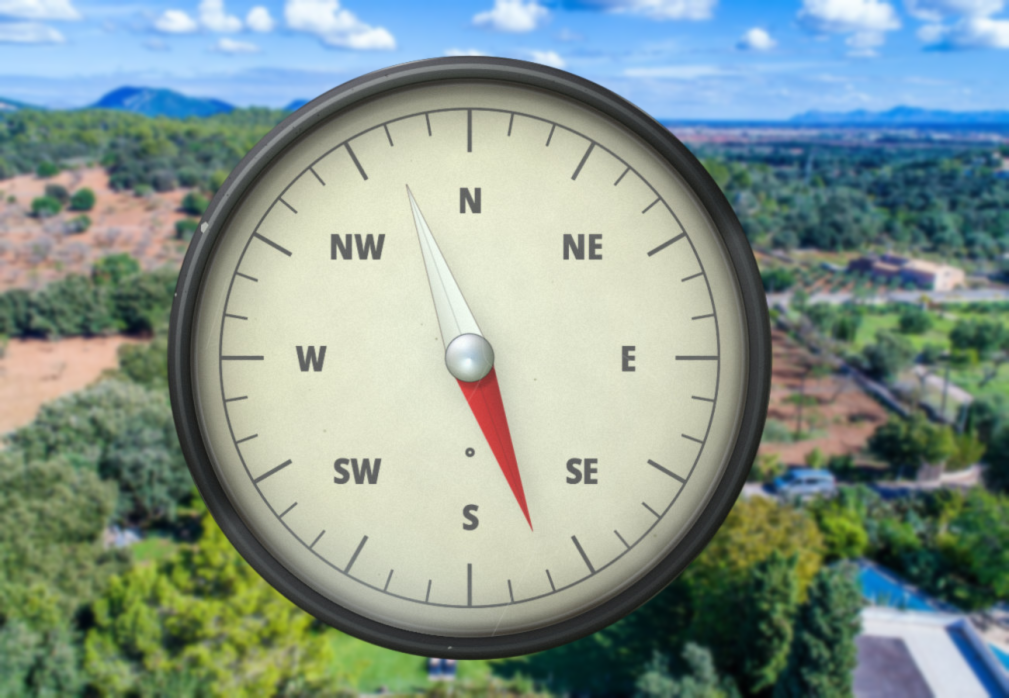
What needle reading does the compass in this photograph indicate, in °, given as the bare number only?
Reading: 160
